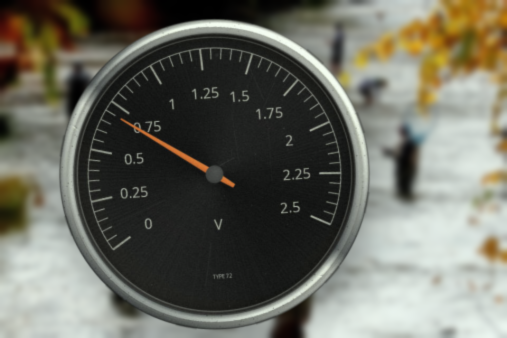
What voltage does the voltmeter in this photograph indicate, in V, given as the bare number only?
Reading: 0.7
